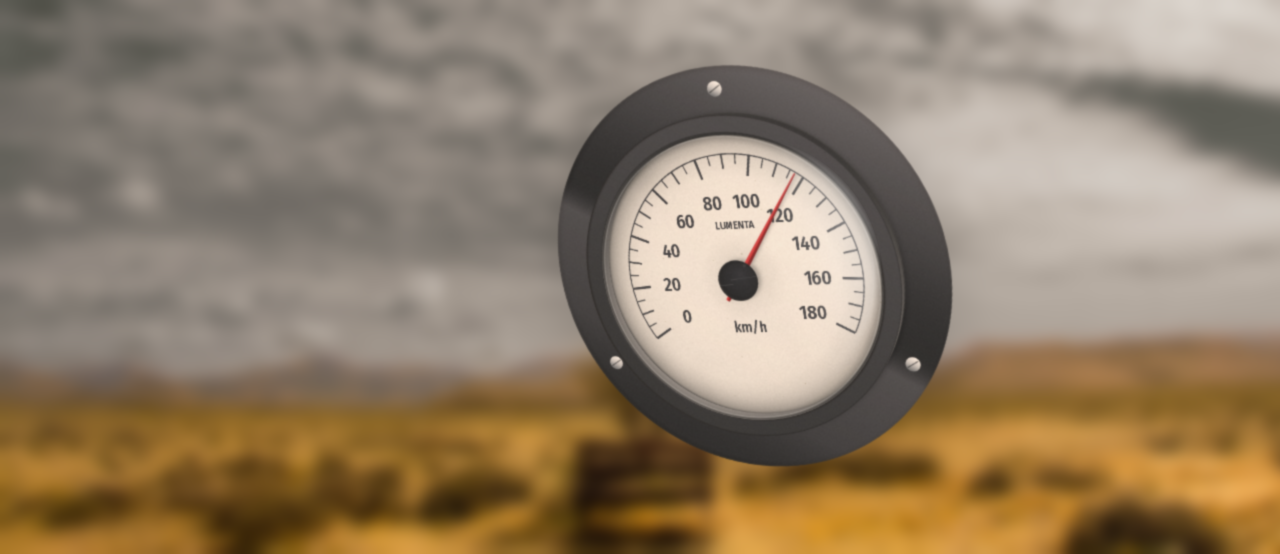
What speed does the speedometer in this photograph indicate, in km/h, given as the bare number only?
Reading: 117.5
